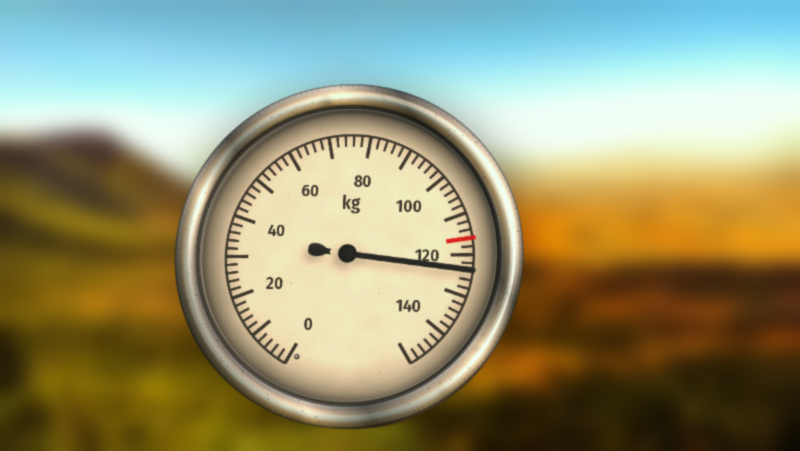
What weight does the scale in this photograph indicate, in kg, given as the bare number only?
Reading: 124
